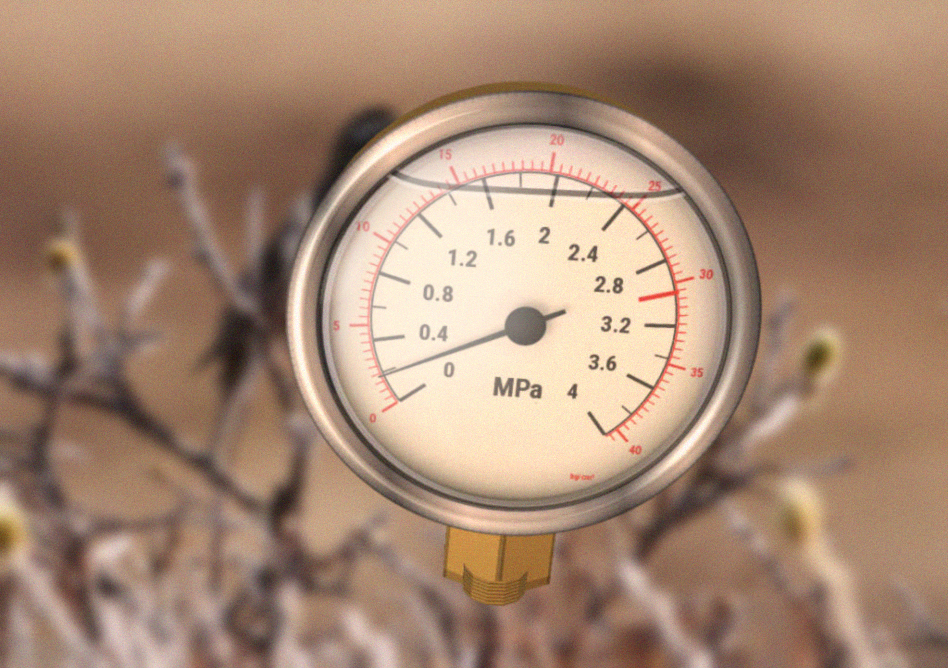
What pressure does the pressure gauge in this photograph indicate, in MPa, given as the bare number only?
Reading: 0.2
